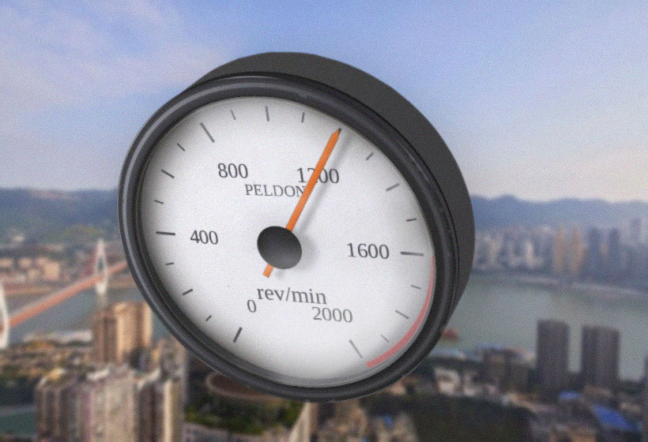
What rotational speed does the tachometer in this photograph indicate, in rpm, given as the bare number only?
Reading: 1200
